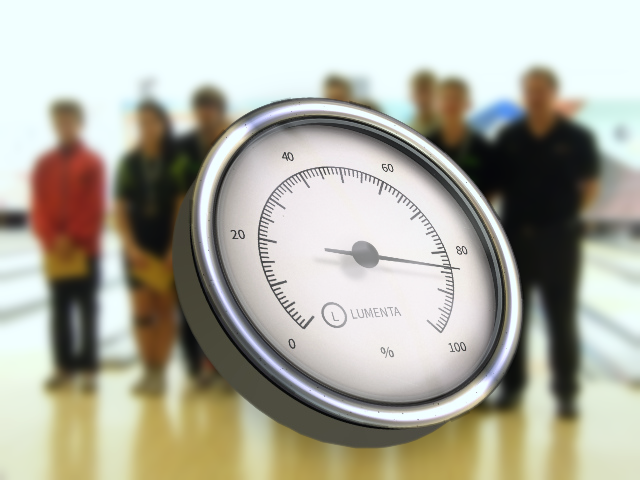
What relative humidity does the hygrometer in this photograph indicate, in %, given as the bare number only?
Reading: 85
